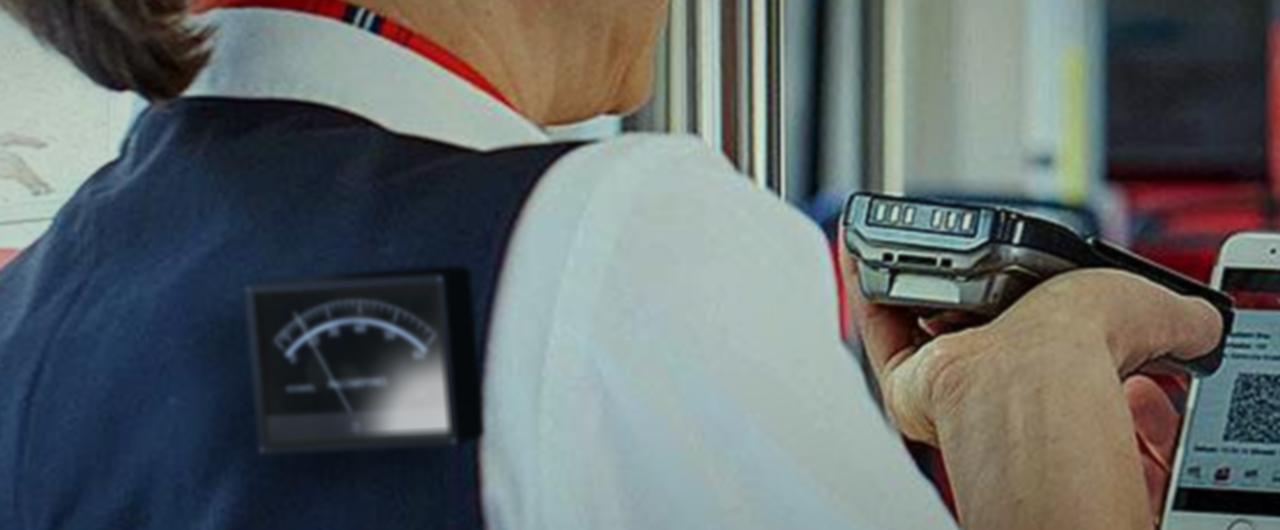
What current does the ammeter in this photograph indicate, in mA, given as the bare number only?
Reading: 20
